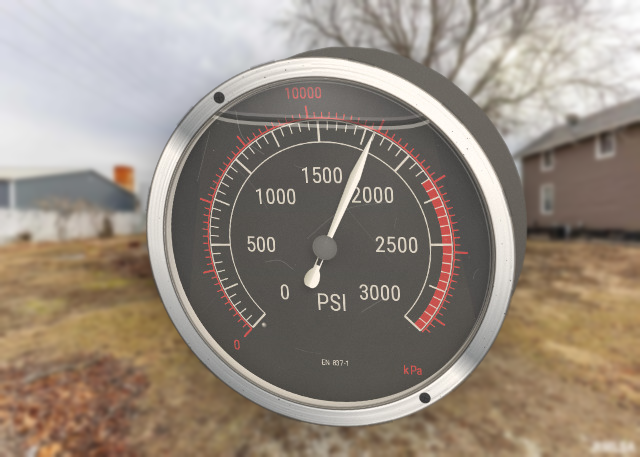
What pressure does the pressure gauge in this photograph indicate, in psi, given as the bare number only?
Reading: 1800
